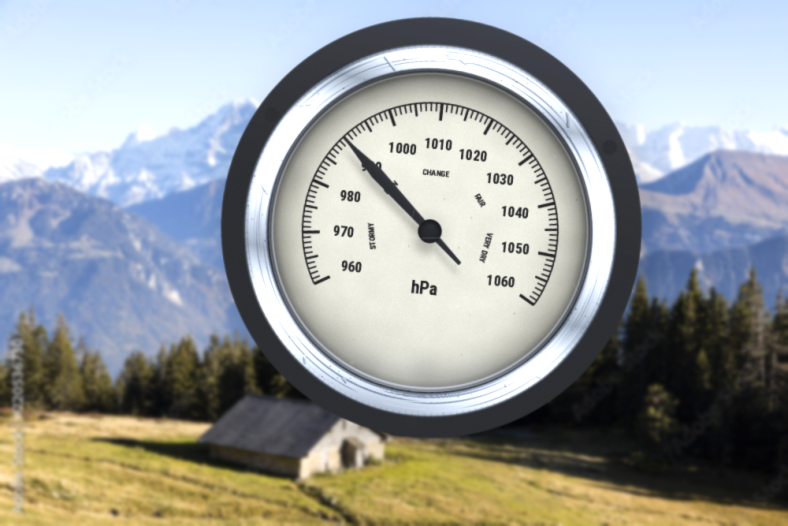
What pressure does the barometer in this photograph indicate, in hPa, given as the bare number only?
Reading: 990
